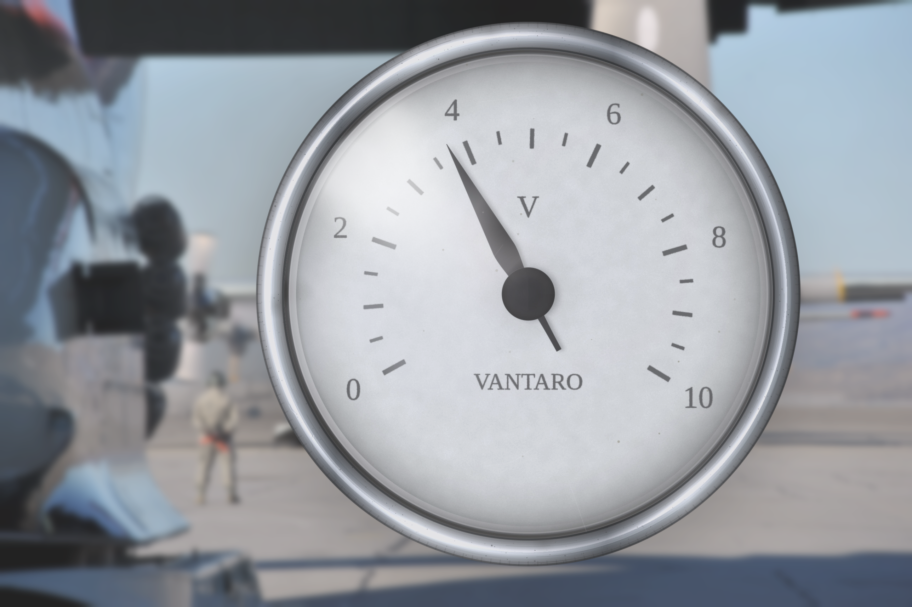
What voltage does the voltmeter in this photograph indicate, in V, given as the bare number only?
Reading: 3.75
